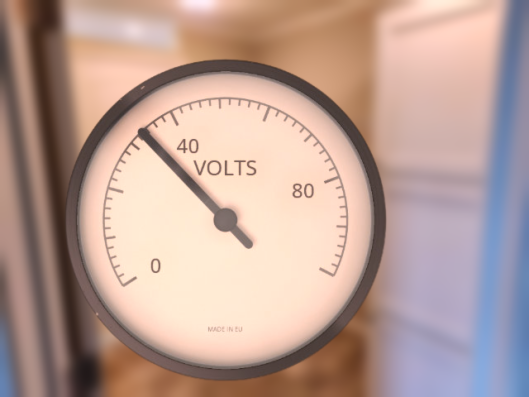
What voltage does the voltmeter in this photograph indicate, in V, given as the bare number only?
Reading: 33
